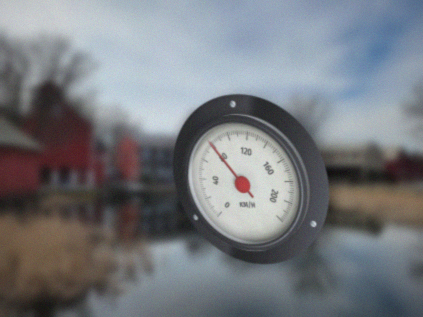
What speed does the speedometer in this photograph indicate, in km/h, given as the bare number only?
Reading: 80
